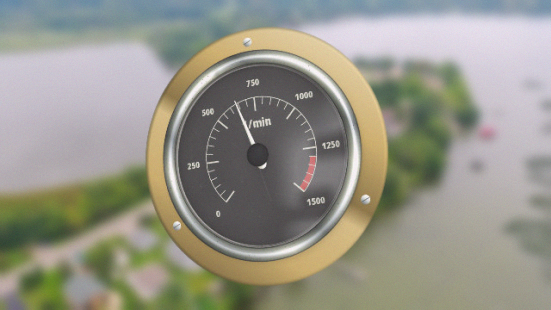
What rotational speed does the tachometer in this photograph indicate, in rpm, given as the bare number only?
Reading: 650
